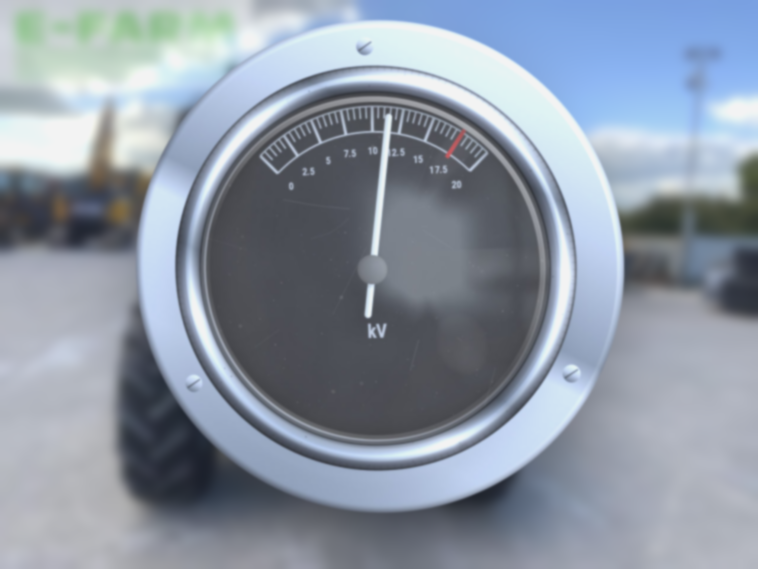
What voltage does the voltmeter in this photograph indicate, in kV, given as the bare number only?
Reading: 11.5
